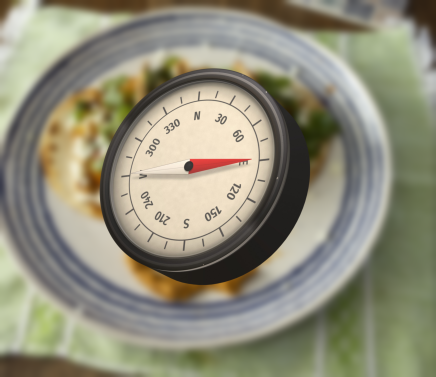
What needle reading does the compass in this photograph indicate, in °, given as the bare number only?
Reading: 90
